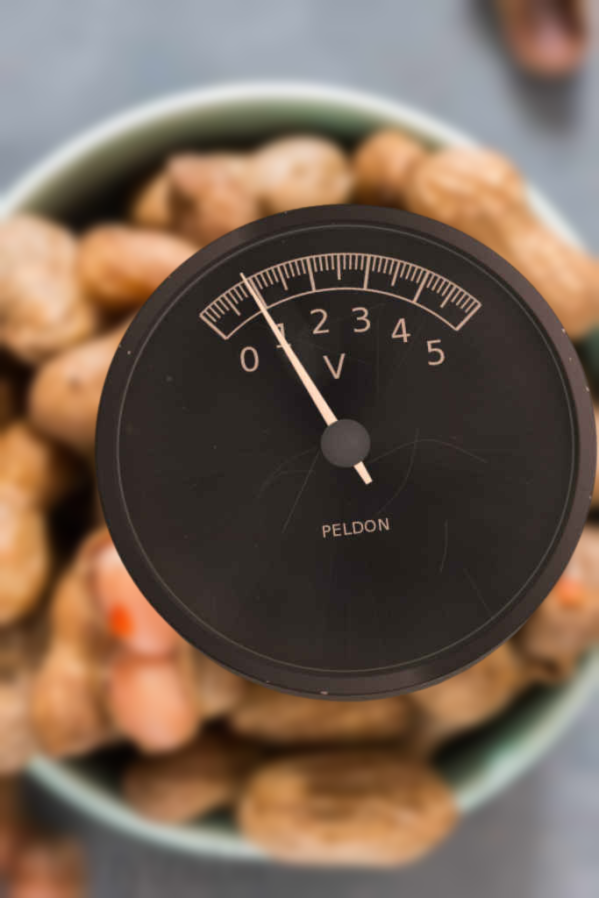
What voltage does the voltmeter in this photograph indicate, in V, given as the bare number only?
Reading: 0.9
